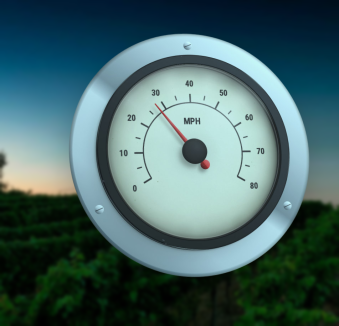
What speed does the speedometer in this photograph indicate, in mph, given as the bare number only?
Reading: 27.5
